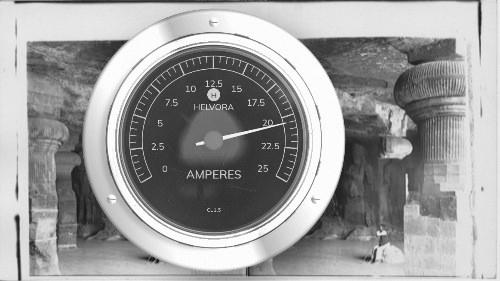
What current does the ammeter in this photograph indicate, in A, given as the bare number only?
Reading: 20.5
